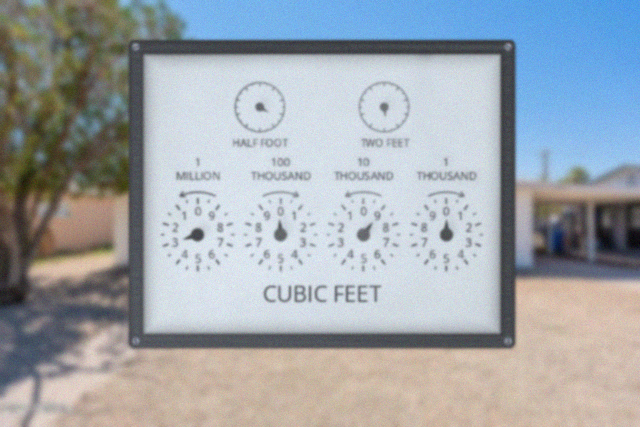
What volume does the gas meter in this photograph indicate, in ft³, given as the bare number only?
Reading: 299000
